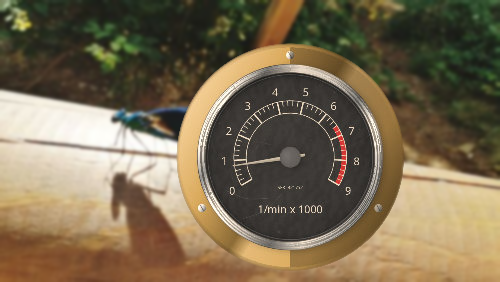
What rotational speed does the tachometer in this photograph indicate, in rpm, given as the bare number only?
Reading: 800
